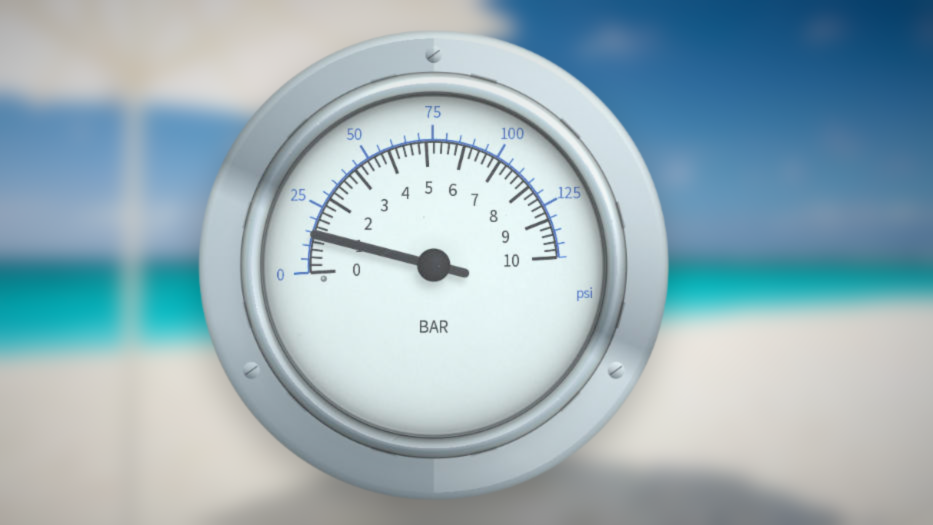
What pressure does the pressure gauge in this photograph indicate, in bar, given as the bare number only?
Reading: 1
